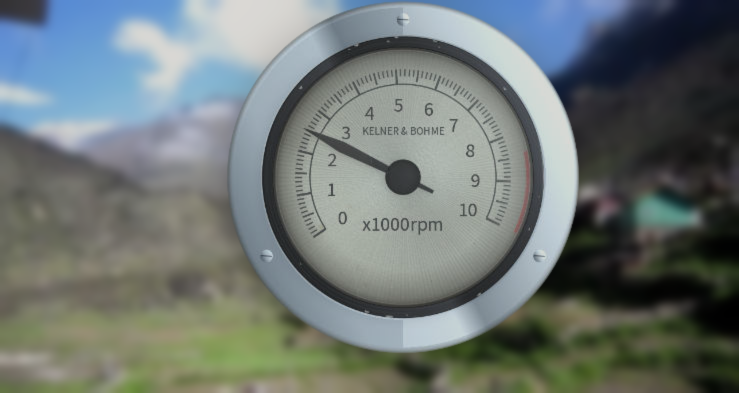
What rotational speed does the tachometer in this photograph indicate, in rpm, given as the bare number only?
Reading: 2500
